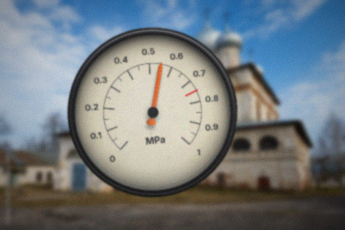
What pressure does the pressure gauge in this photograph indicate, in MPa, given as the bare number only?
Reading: 0.55
